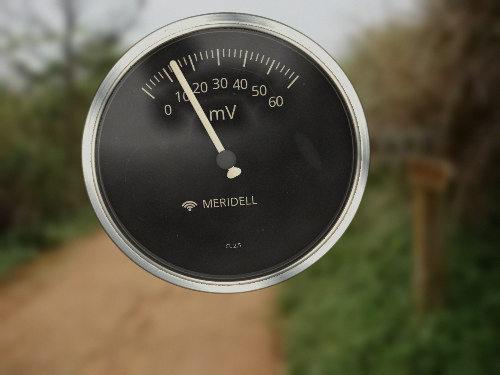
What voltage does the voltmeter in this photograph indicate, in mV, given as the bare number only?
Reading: 14
